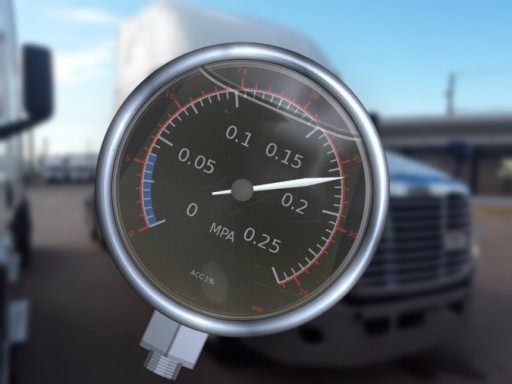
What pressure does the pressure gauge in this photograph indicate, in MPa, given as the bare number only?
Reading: 0.18
